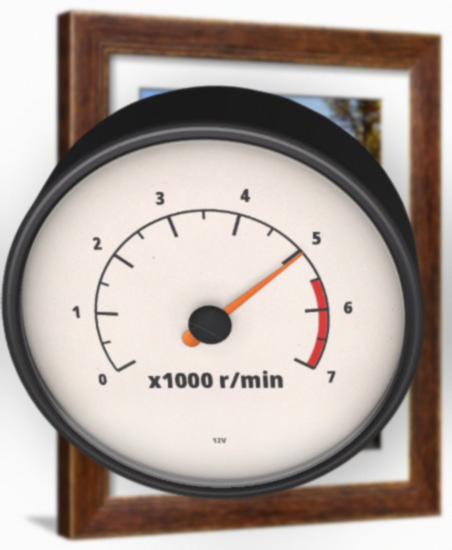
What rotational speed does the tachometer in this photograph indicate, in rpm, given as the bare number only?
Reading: 5000
